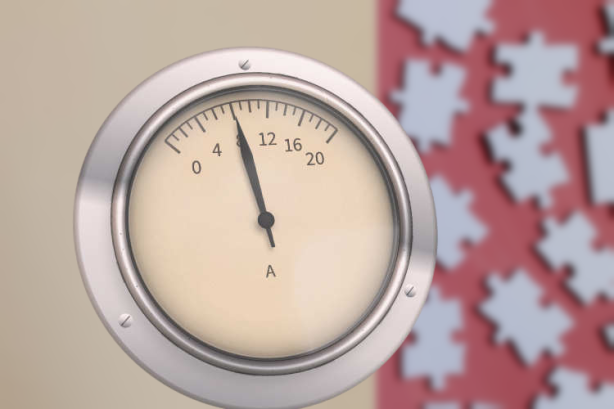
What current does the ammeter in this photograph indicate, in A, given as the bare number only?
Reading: 8
